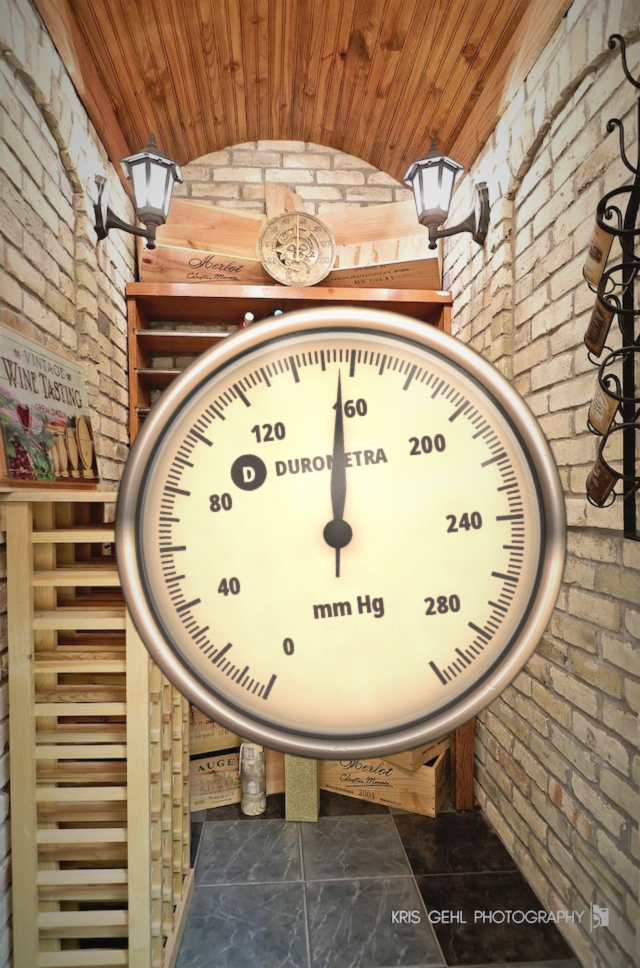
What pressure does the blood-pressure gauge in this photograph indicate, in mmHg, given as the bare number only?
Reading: 156
